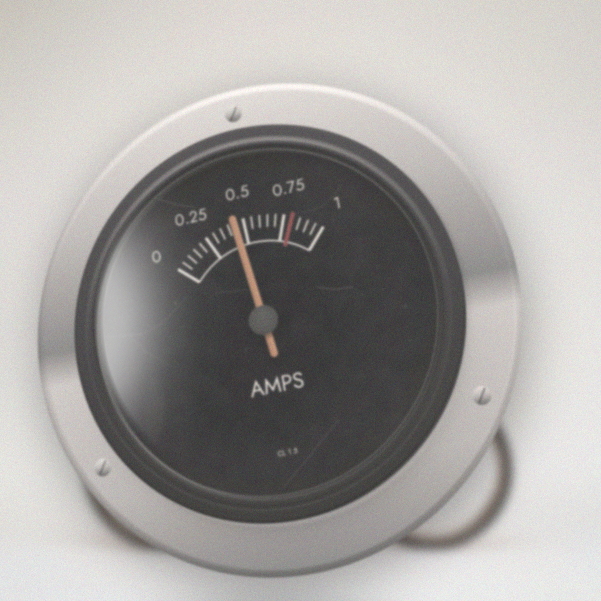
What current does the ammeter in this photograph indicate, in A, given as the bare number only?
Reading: 0.45
